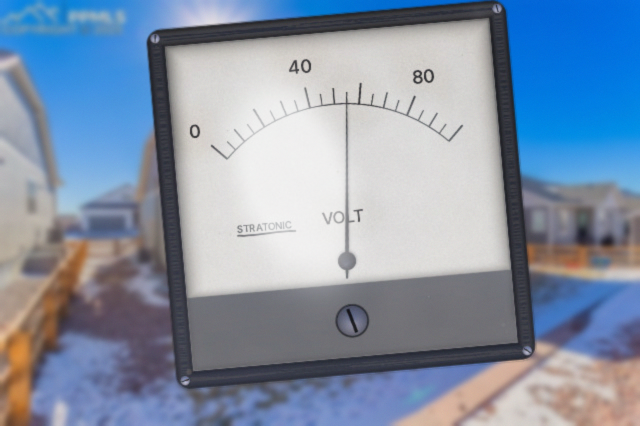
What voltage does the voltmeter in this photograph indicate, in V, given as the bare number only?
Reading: 55
